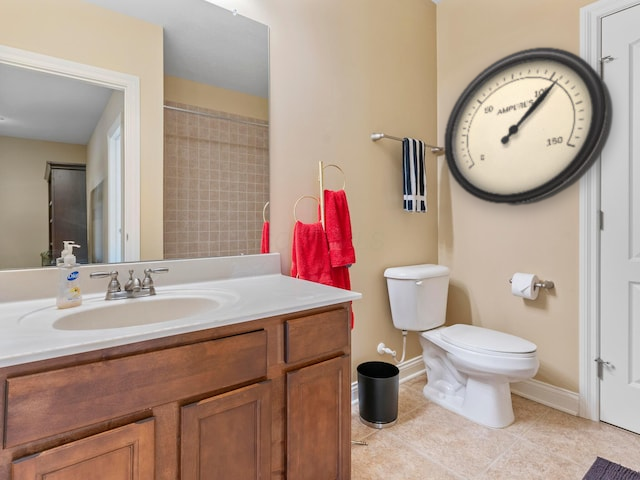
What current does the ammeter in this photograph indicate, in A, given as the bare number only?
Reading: 105
